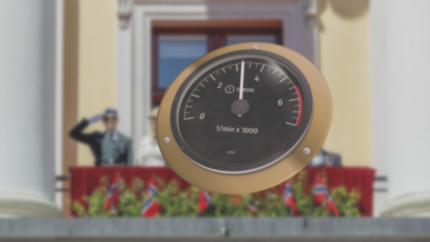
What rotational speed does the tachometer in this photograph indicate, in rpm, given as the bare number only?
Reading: 3250
